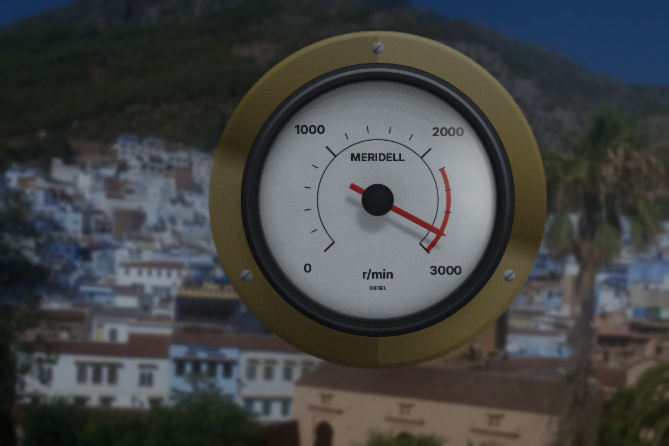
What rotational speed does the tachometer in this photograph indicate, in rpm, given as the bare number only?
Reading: 2800
